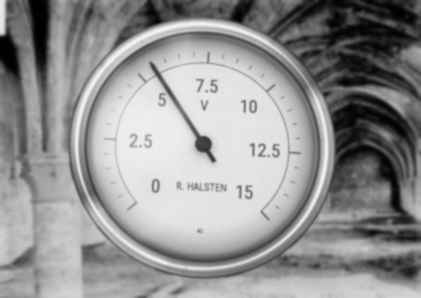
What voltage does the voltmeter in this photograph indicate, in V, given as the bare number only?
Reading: 5.5
